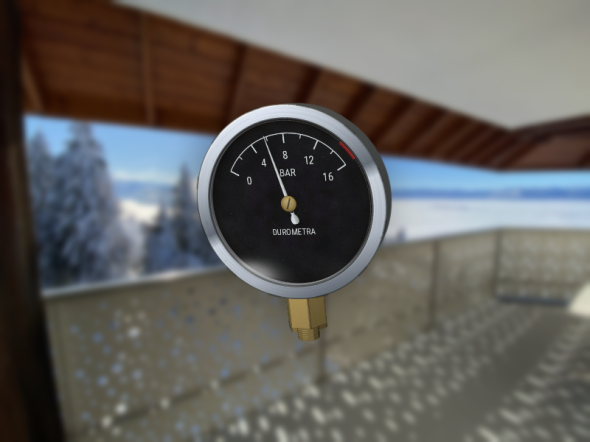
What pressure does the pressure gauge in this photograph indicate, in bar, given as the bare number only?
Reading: 6
